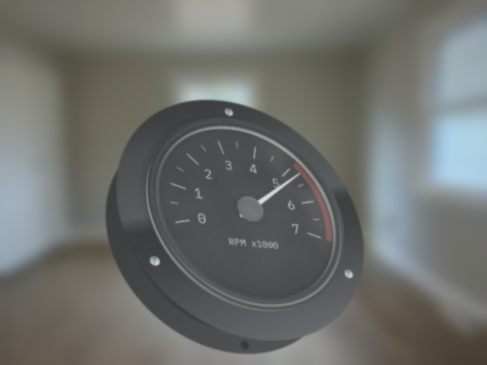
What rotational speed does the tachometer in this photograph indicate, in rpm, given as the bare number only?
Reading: 5250
